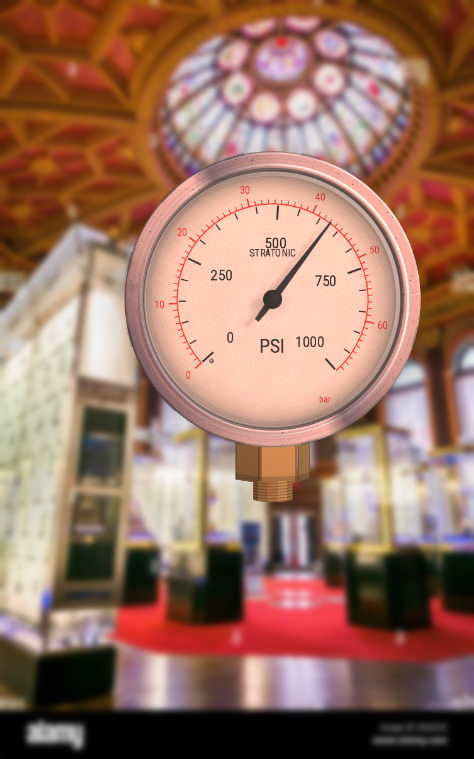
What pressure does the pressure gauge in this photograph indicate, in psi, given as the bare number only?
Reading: 625
